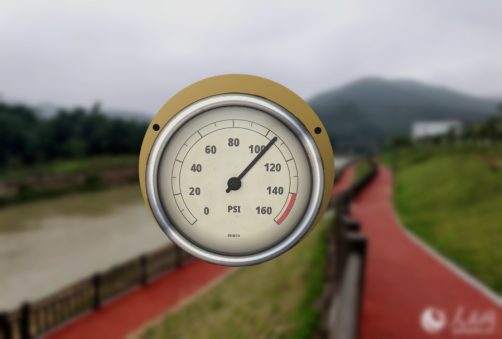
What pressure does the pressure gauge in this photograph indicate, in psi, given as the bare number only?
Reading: 105
